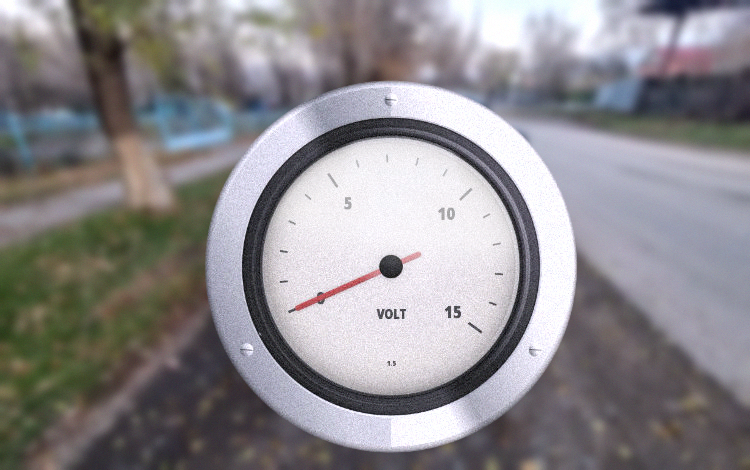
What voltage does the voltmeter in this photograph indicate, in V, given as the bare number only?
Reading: 0
